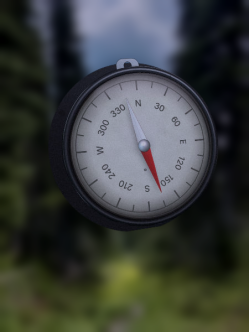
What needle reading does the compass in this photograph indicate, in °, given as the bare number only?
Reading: 165
